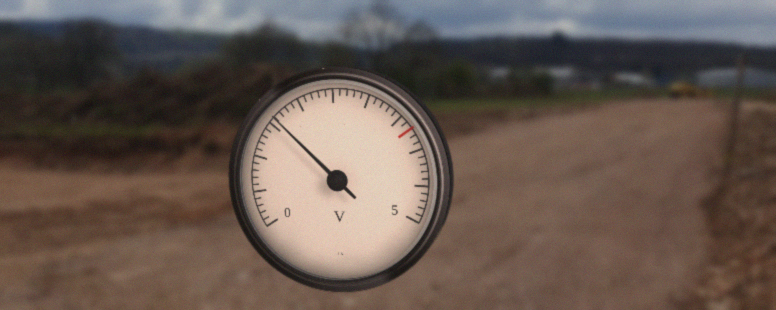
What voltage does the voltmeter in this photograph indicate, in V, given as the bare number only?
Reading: 1.6
